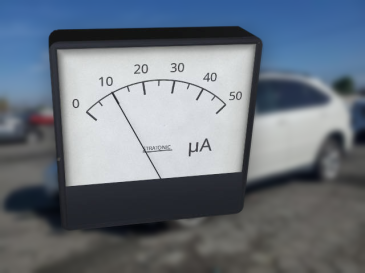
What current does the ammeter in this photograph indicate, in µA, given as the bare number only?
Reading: 10
